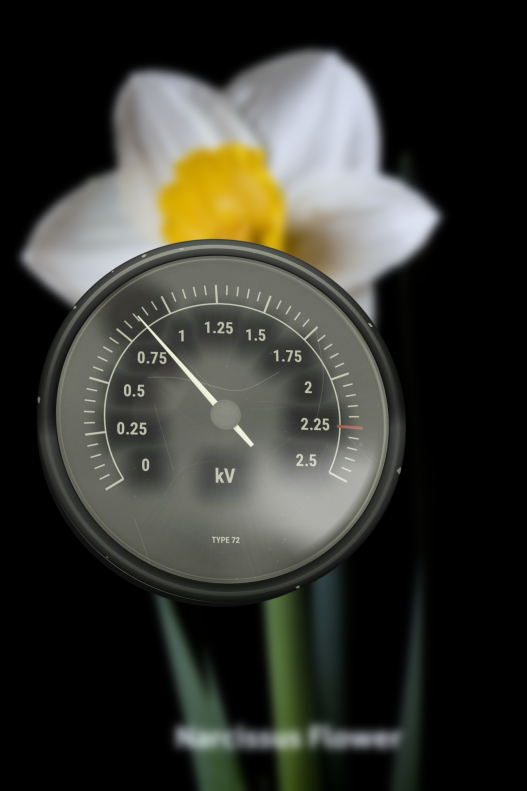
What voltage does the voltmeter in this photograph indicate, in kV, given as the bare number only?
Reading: 0.85
